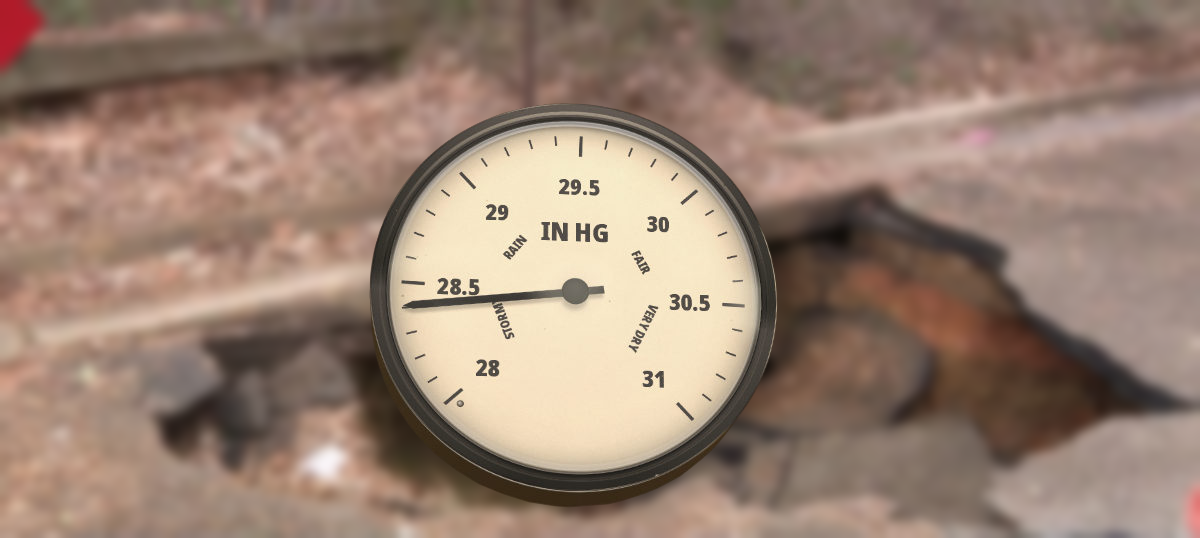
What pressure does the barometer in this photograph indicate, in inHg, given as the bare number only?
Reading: 28.4
